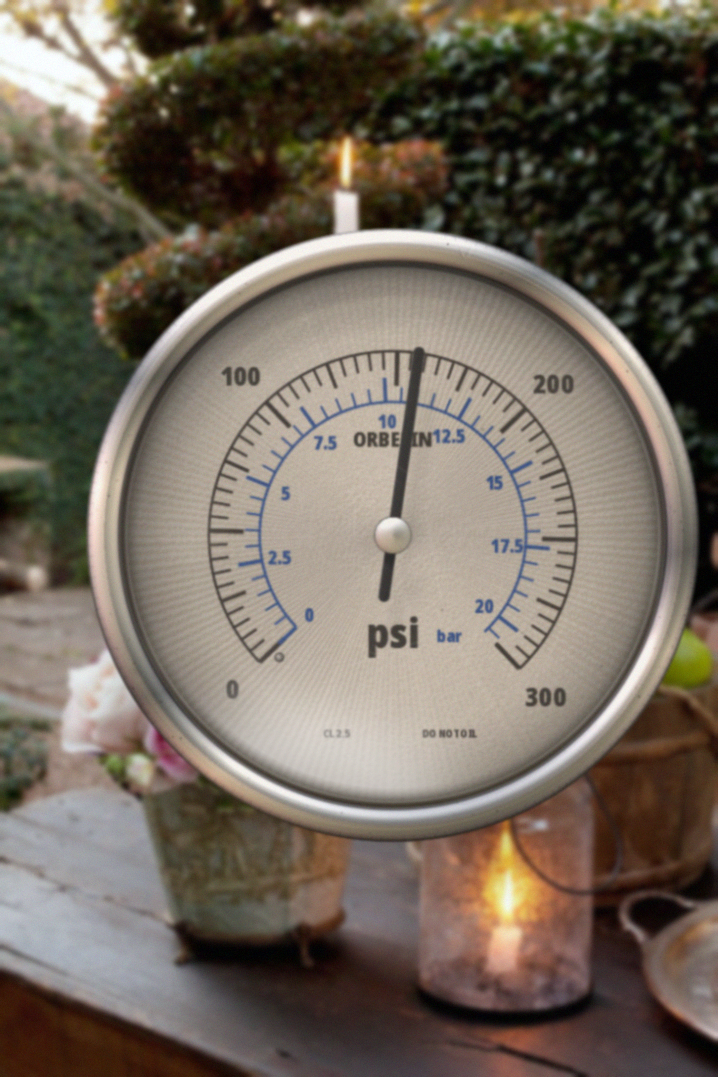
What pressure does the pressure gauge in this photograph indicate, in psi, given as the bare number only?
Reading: 157.5
